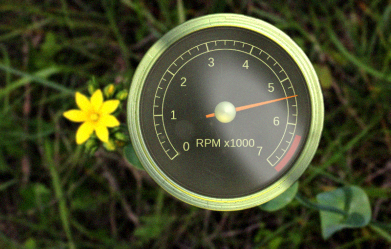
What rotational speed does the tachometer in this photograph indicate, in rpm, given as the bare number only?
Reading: 5400
